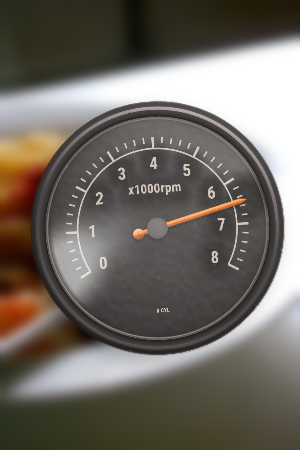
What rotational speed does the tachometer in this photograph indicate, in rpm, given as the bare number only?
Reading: 6500
